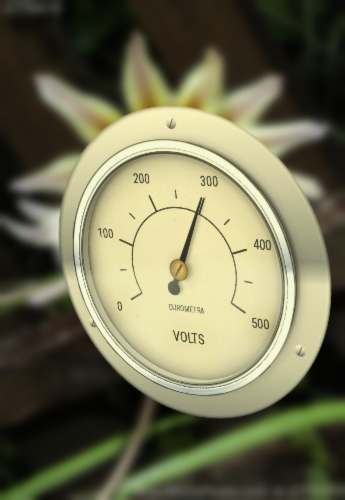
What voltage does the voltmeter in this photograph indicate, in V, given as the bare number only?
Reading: 300
